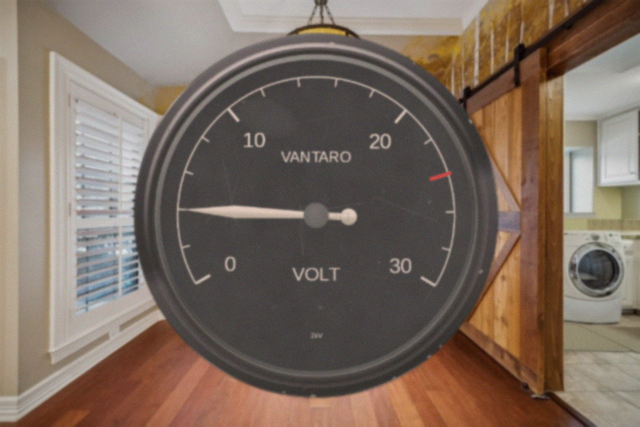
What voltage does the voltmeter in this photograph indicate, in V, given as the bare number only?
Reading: 4
